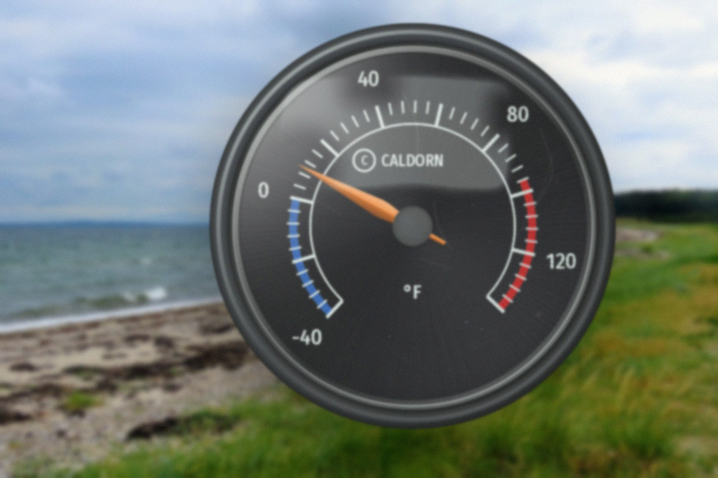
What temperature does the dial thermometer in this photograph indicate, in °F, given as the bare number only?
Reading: 10
